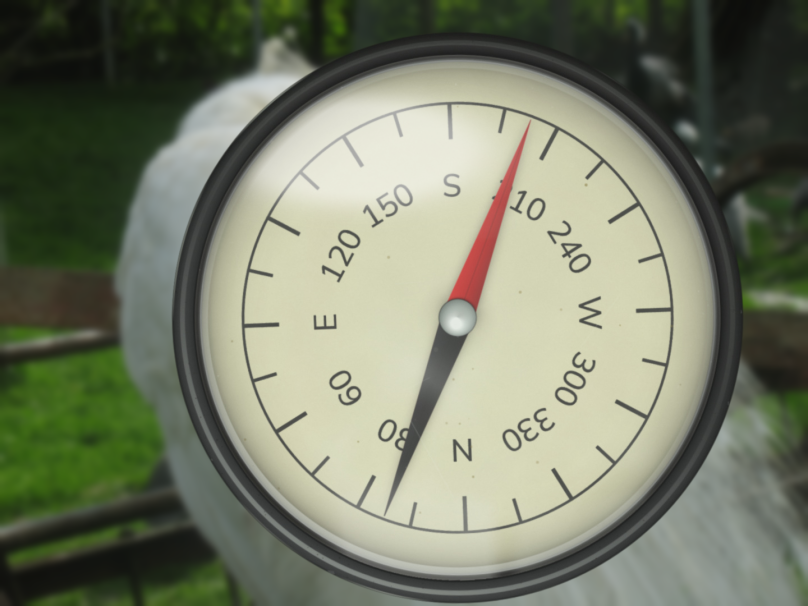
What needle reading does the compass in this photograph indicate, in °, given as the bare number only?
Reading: 202.5
